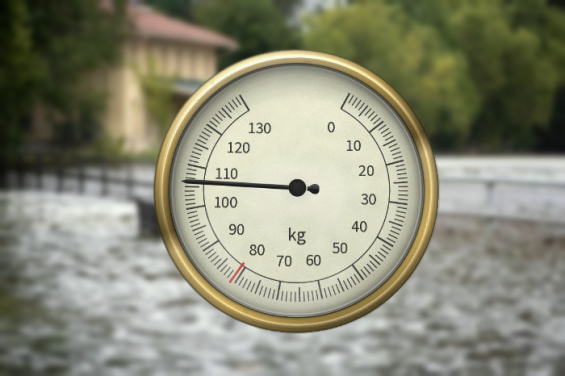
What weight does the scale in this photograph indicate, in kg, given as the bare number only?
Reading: 106
